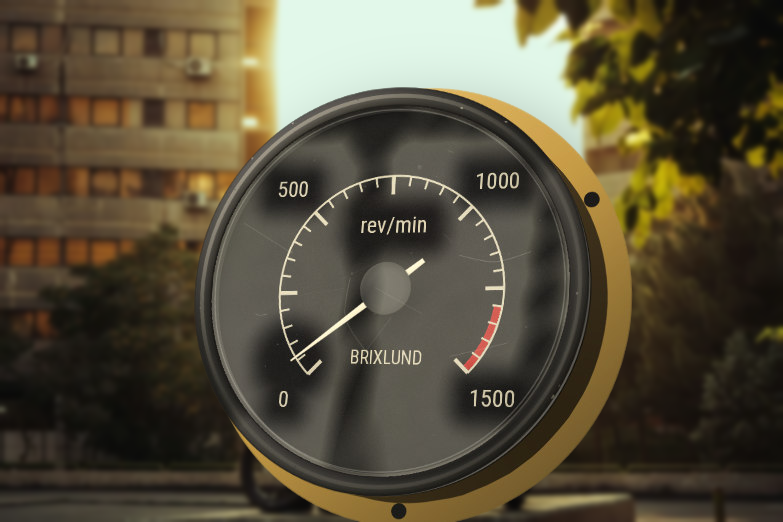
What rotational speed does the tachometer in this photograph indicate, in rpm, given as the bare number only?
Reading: 50
